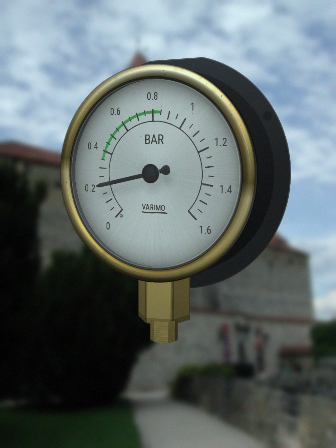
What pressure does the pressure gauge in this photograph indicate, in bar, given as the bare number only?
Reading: 0.2
